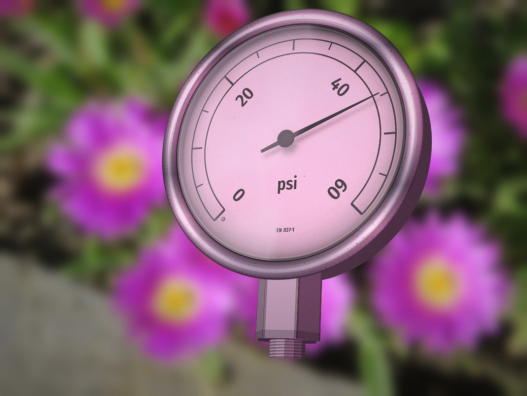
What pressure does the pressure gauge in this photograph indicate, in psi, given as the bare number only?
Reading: 45
